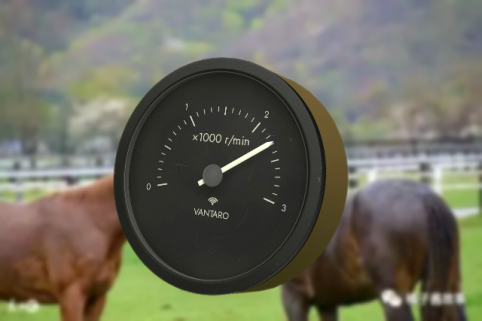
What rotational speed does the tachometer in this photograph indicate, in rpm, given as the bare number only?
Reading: 2300
